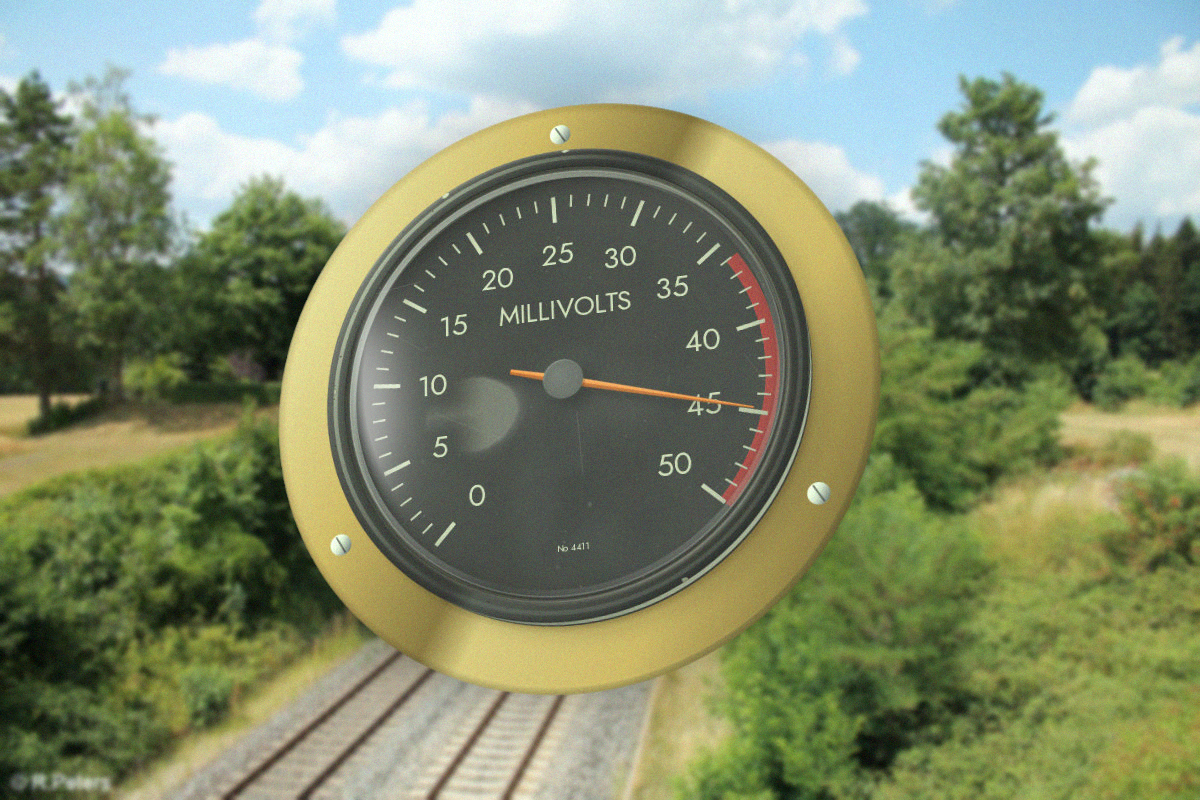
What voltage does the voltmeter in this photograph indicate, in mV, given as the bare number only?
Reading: 45
